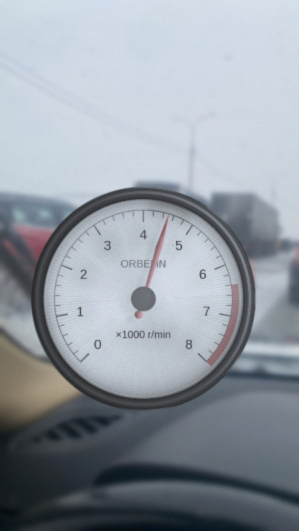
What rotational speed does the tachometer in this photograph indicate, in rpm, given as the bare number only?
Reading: 4500
